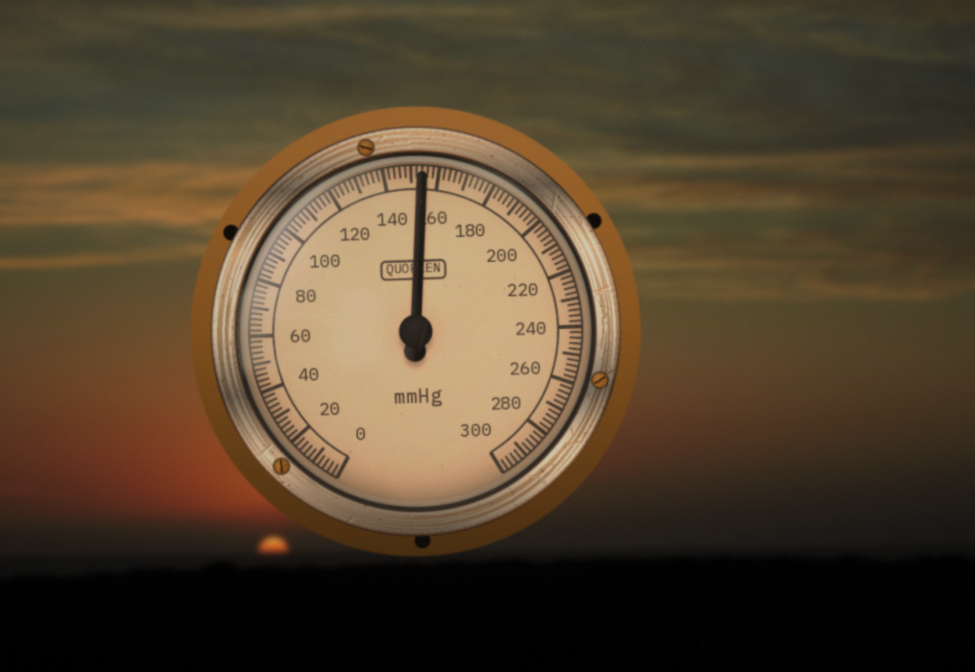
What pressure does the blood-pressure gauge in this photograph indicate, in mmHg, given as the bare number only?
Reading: 154
